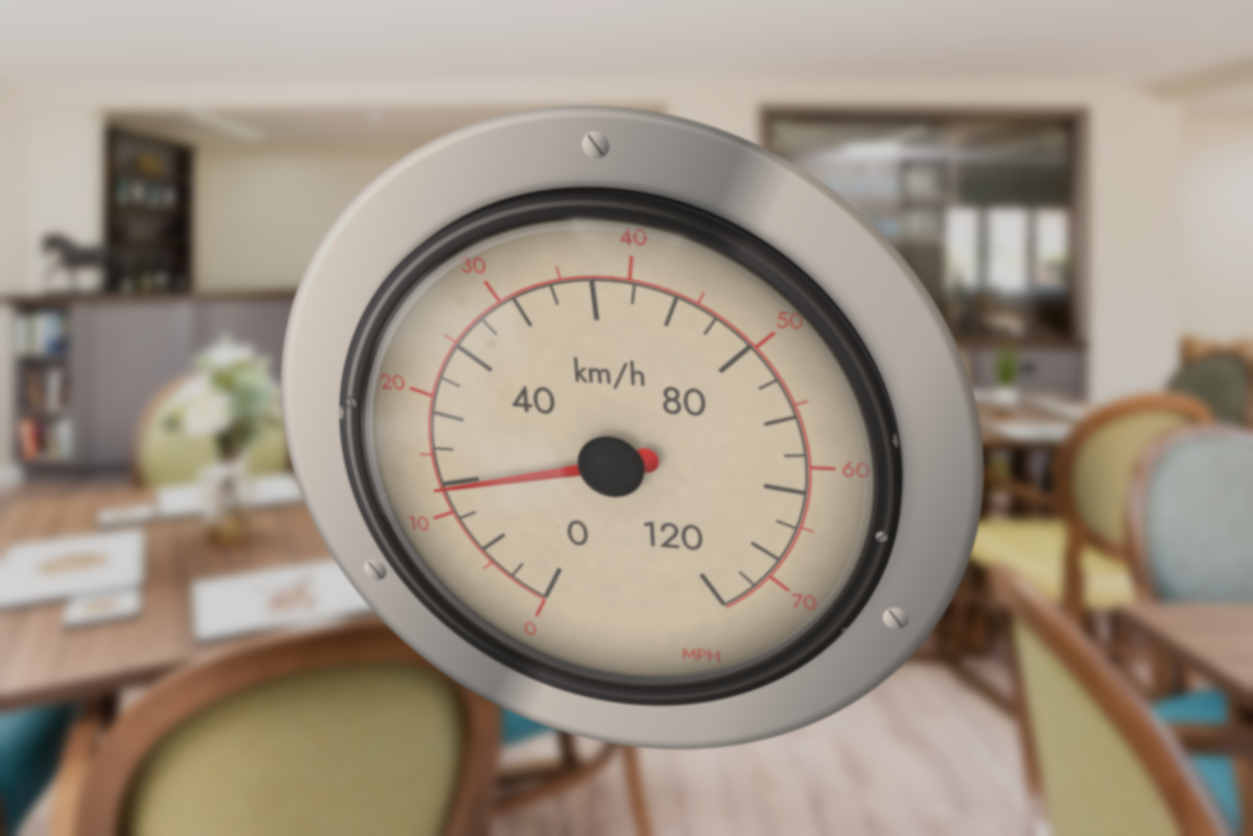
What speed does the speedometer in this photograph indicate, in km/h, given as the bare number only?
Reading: 20
